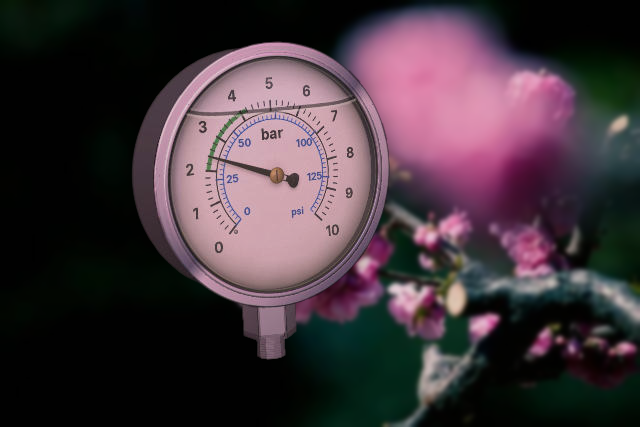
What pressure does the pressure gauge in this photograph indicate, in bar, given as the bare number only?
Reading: 2.4
